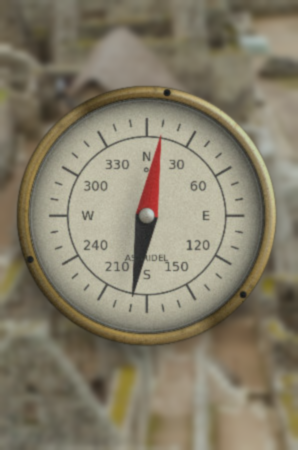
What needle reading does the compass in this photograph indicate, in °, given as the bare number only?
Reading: 10
